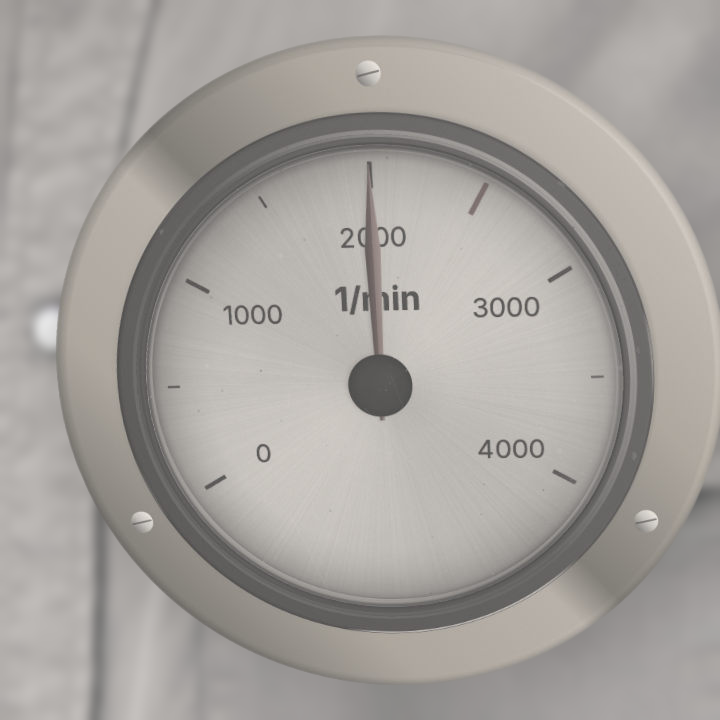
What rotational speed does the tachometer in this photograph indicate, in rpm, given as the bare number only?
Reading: 2000
